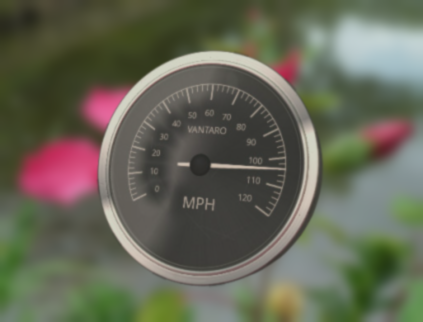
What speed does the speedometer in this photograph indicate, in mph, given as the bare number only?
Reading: 104
